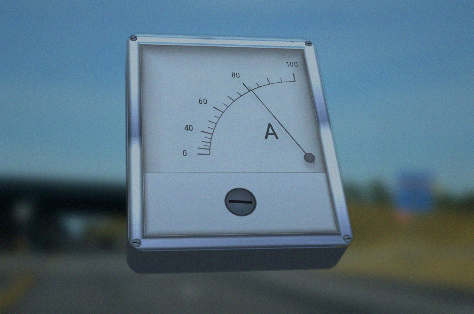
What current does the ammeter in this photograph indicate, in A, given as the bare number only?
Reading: 80
